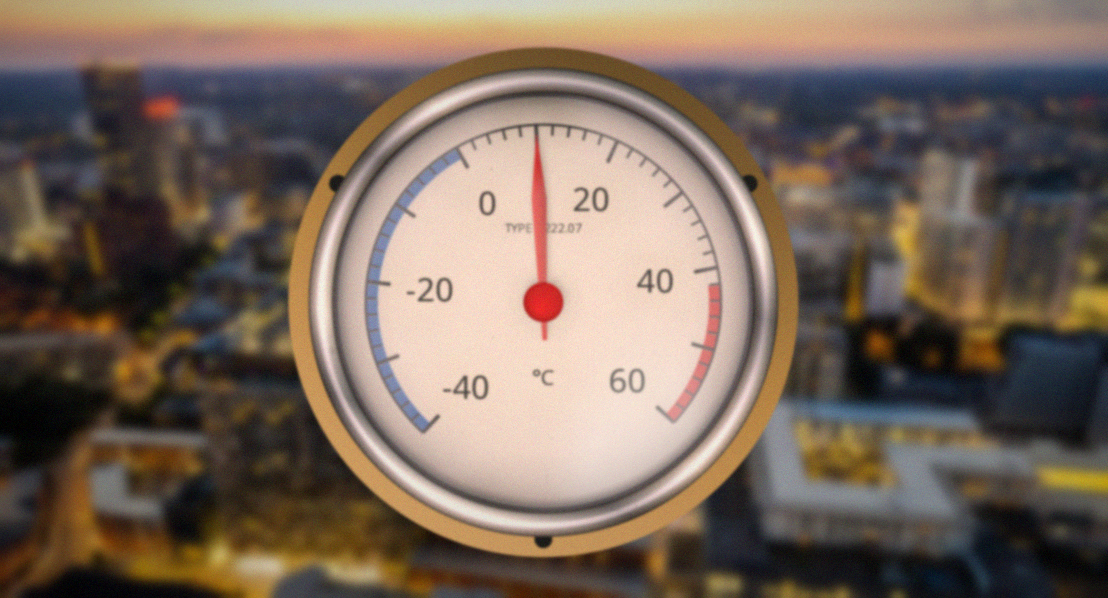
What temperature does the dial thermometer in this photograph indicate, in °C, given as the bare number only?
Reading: 10
